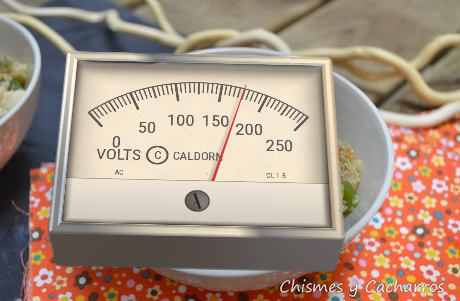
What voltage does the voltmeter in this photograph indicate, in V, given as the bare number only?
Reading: 175
